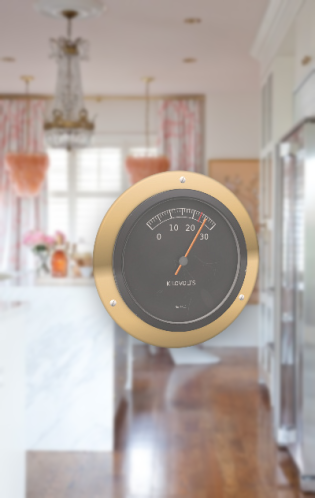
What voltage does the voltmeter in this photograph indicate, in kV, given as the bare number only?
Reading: 25
